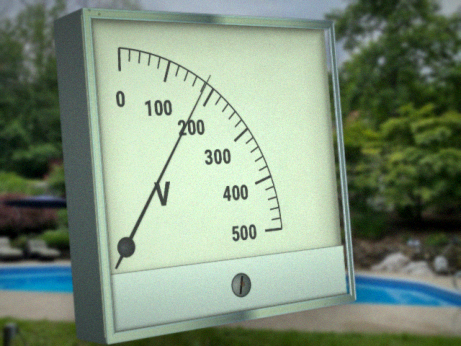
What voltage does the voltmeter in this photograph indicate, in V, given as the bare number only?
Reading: 180
